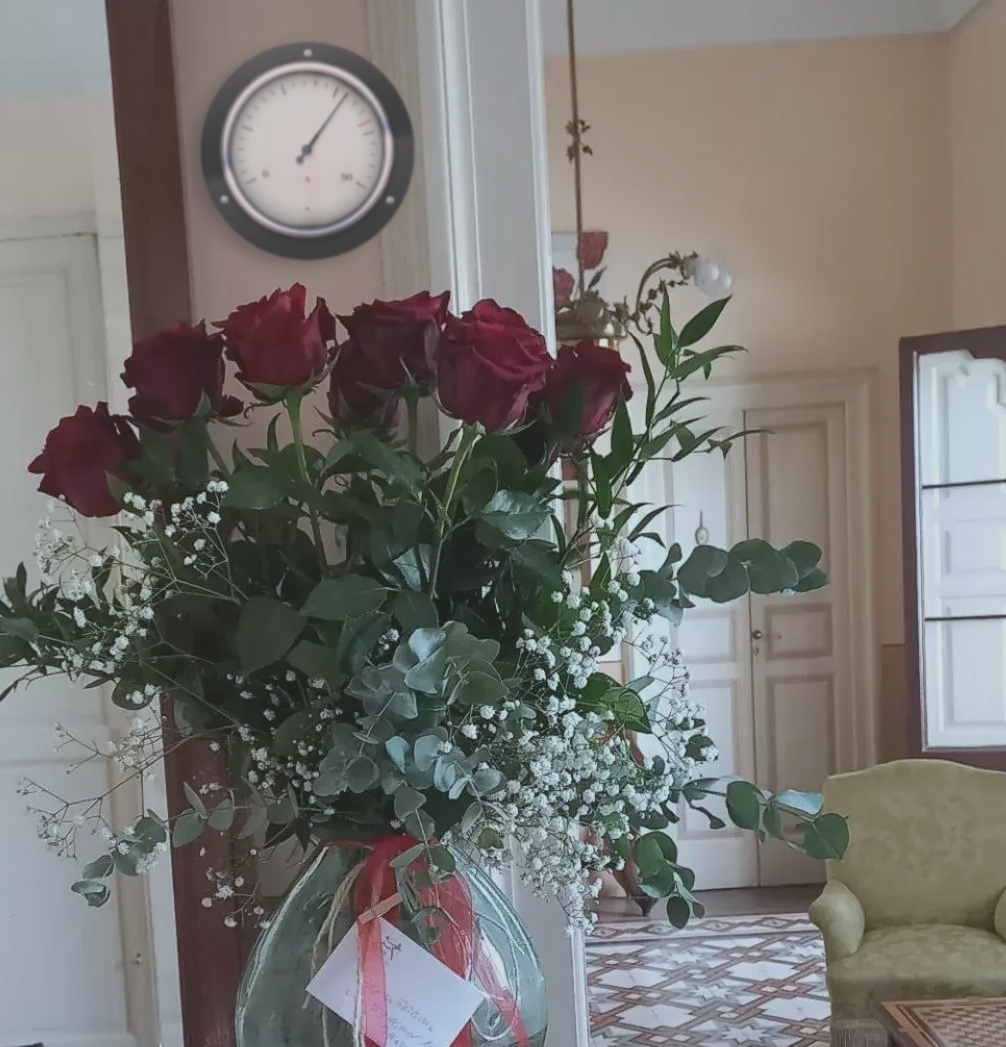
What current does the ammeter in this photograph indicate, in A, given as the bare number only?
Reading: 32
